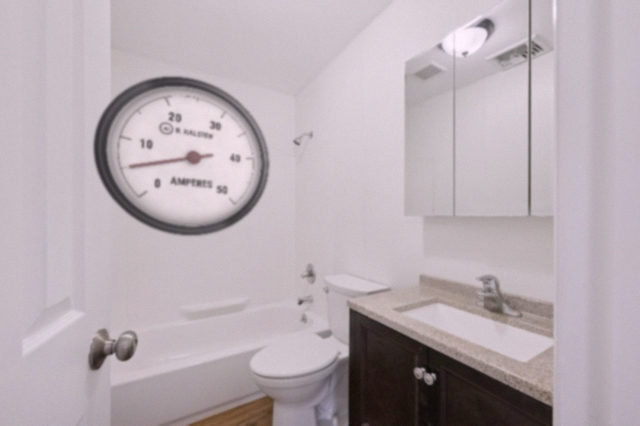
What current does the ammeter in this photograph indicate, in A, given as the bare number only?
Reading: 5
